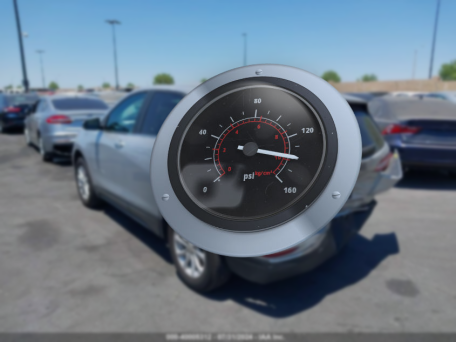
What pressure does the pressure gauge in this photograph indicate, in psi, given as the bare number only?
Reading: 140
